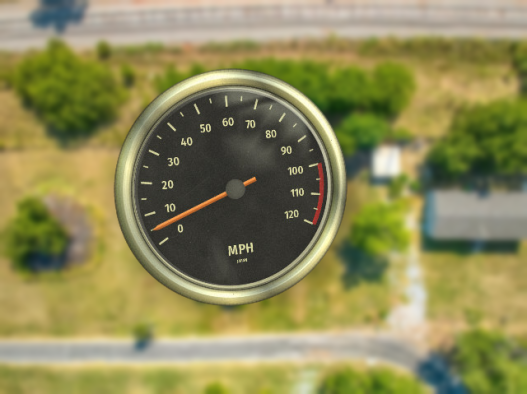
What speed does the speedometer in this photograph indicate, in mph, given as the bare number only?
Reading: 5
